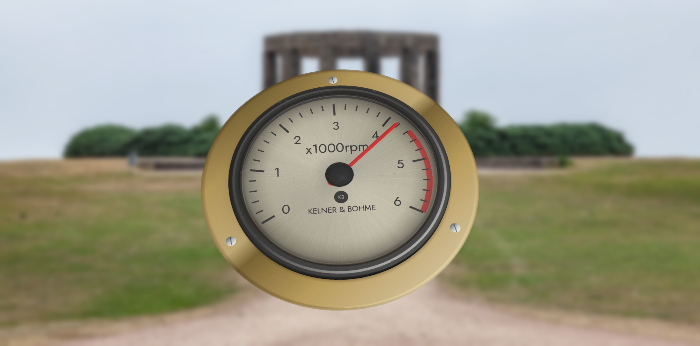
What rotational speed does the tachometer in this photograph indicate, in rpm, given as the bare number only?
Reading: 4200
